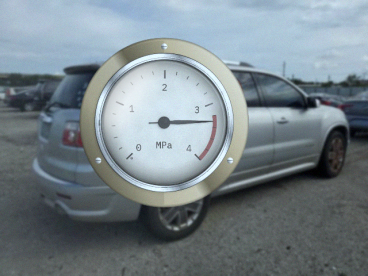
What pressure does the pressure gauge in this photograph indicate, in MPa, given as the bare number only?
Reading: 3.3
